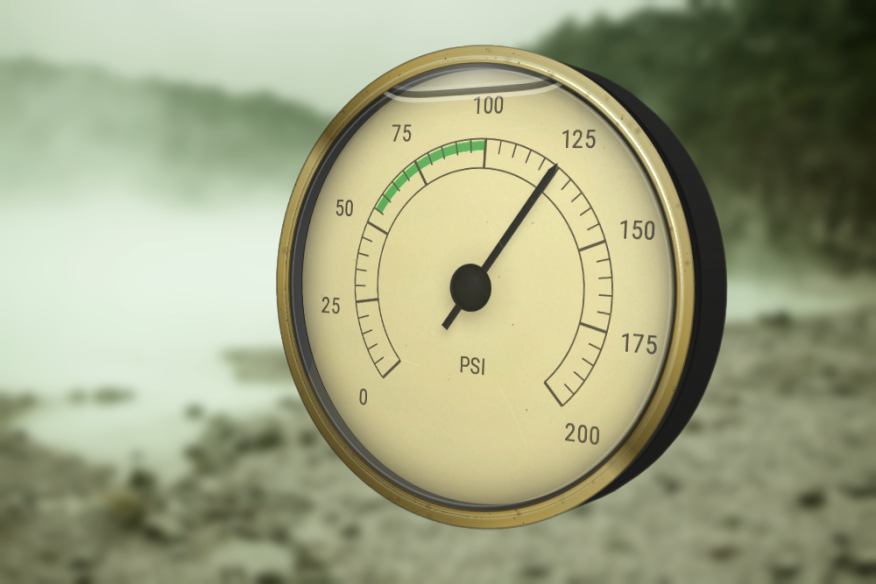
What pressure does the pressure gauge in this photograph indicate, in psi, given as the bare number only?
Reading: 125
